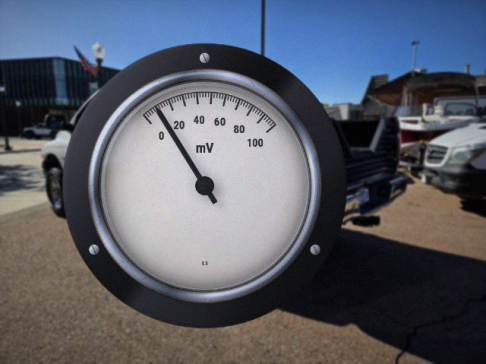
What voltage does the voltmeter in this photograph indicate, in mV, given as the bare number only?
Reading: 10
